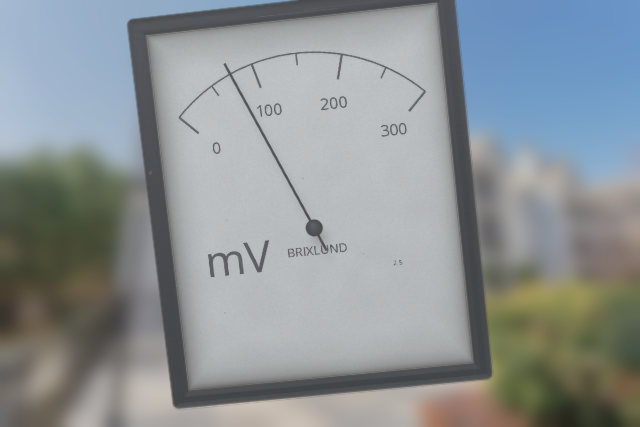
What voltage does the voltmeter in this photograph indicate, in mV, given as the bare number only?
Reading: 75
